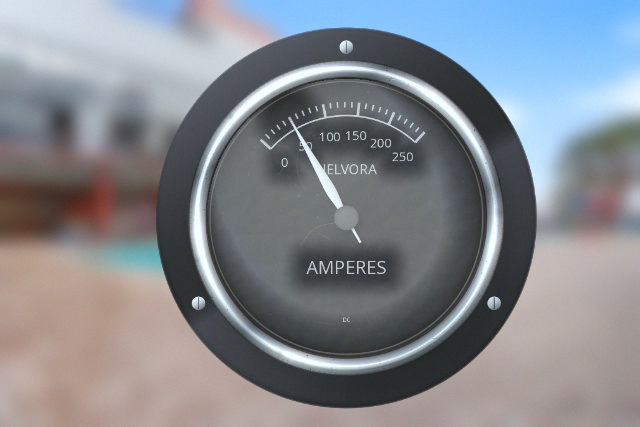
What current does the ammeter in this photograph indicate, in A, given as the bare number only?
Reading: 50
